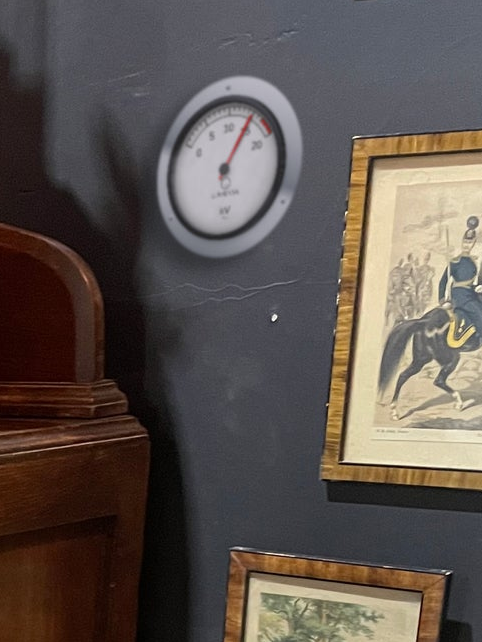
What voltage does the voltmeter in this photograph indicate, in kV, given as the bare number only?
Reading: 15
